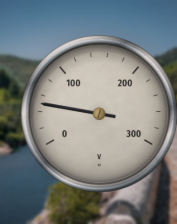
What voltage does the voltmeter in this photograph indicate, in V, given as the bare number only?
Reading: 50
